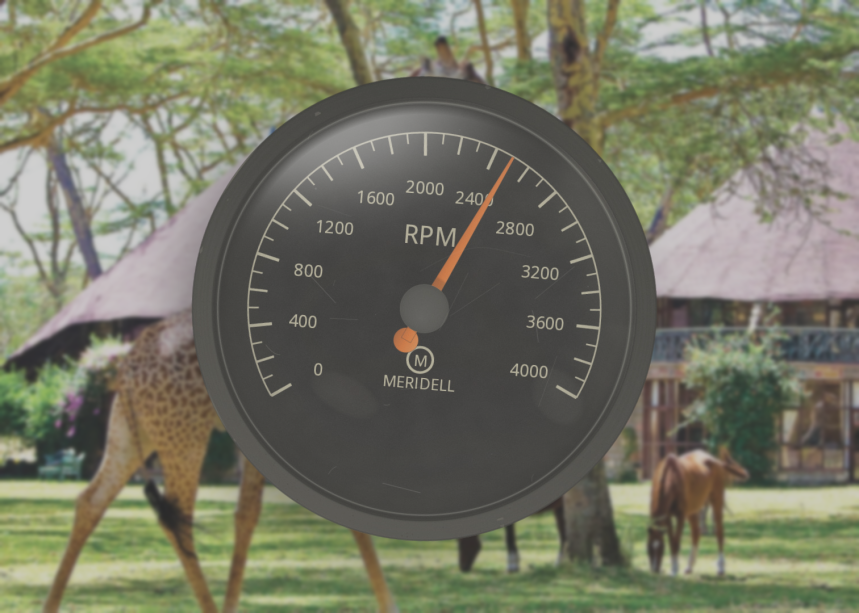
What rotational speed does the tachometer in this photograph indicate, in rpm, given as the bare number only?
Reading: 2500
